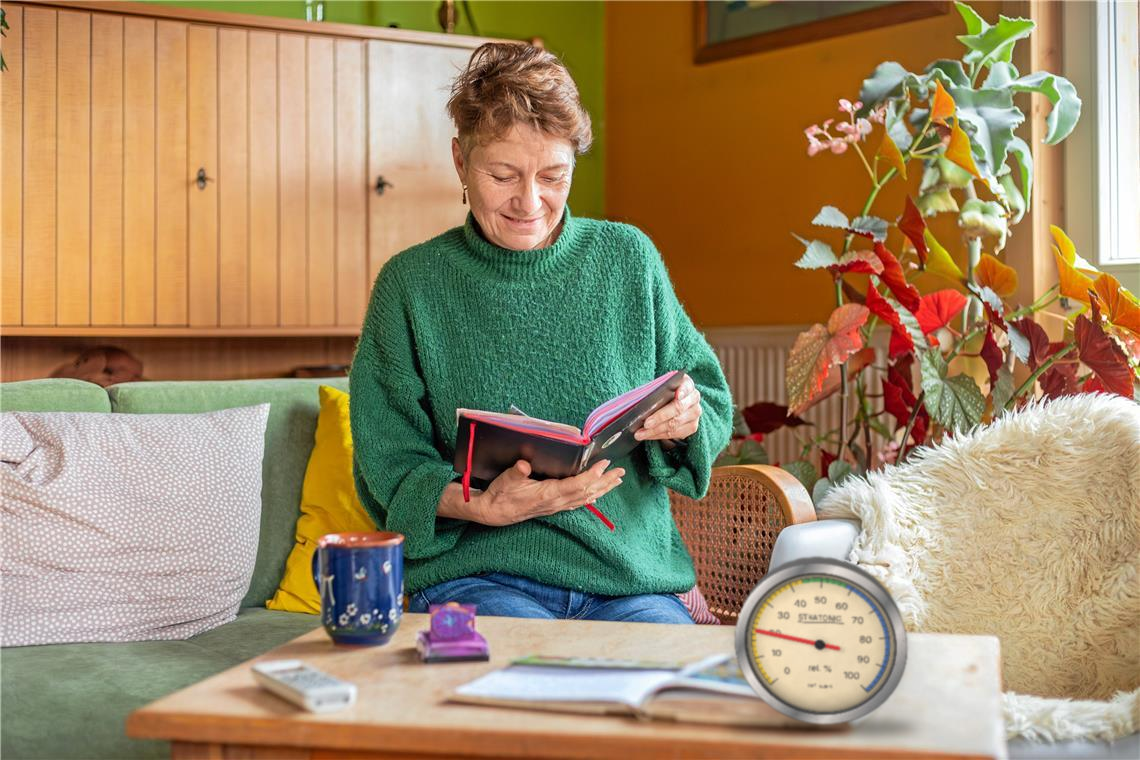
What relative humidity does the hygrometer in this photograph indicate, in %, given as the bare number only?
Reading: 20
